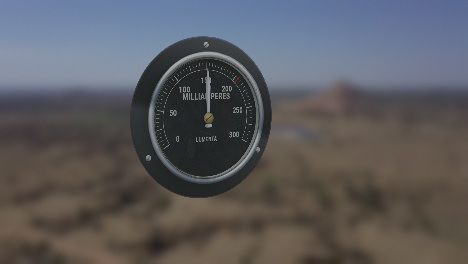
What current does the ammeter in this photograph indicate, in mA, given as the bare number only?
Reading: 150
